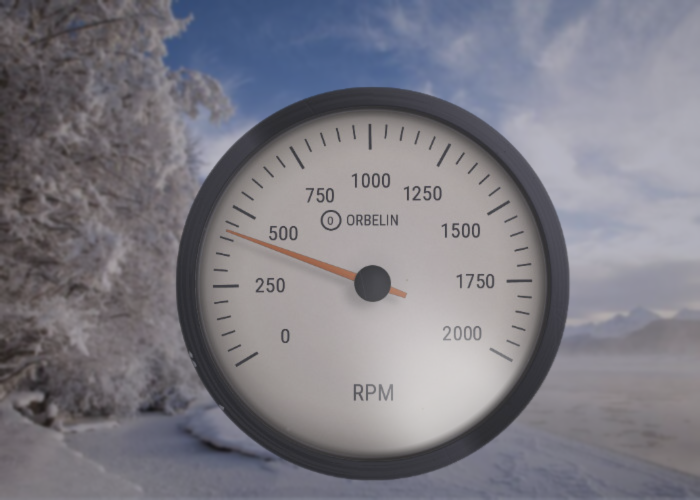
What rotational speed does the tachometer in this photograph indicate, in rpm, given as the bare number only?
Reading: 425
